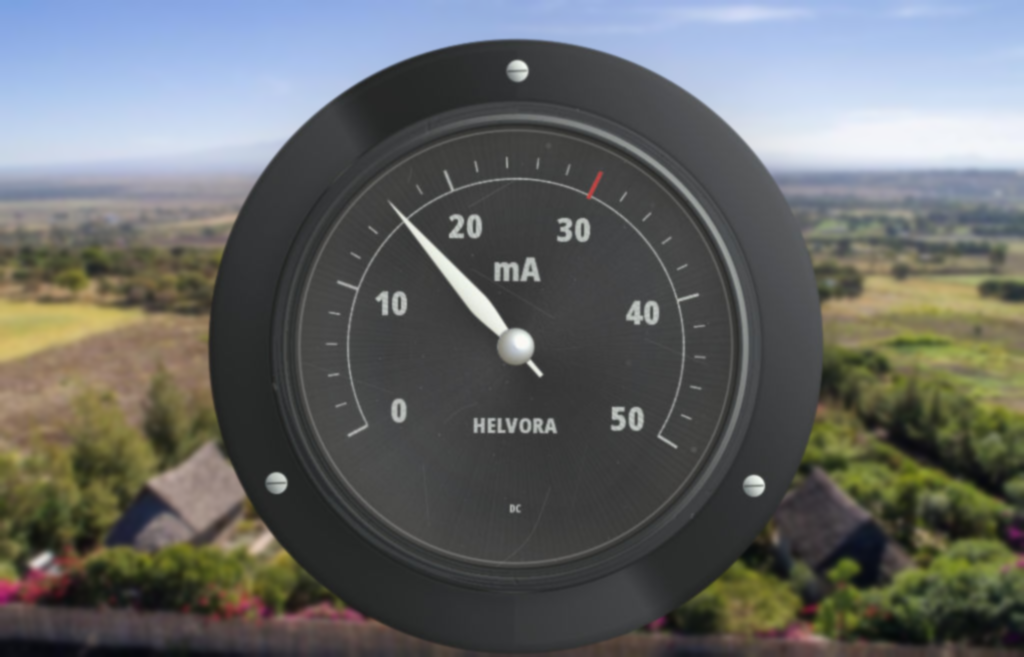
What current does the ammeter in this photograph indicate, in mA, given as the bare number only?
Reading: 16
